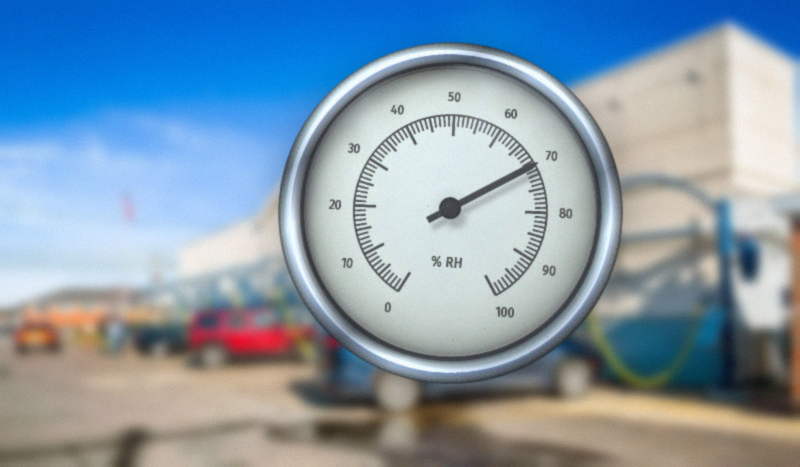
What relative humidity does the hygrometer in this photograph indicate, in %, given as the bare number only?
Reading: 70
